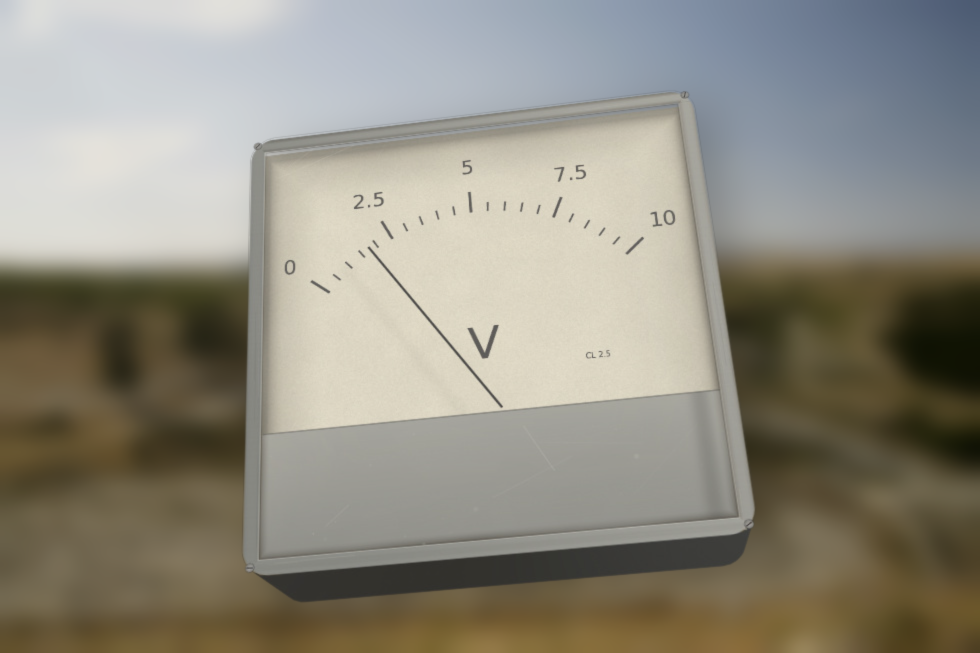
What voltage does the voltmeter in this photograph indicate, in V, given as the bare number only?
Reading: 1.75
